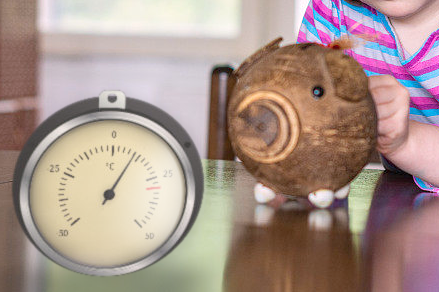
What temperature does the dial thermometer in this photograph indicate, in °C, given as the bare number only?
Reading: 10
